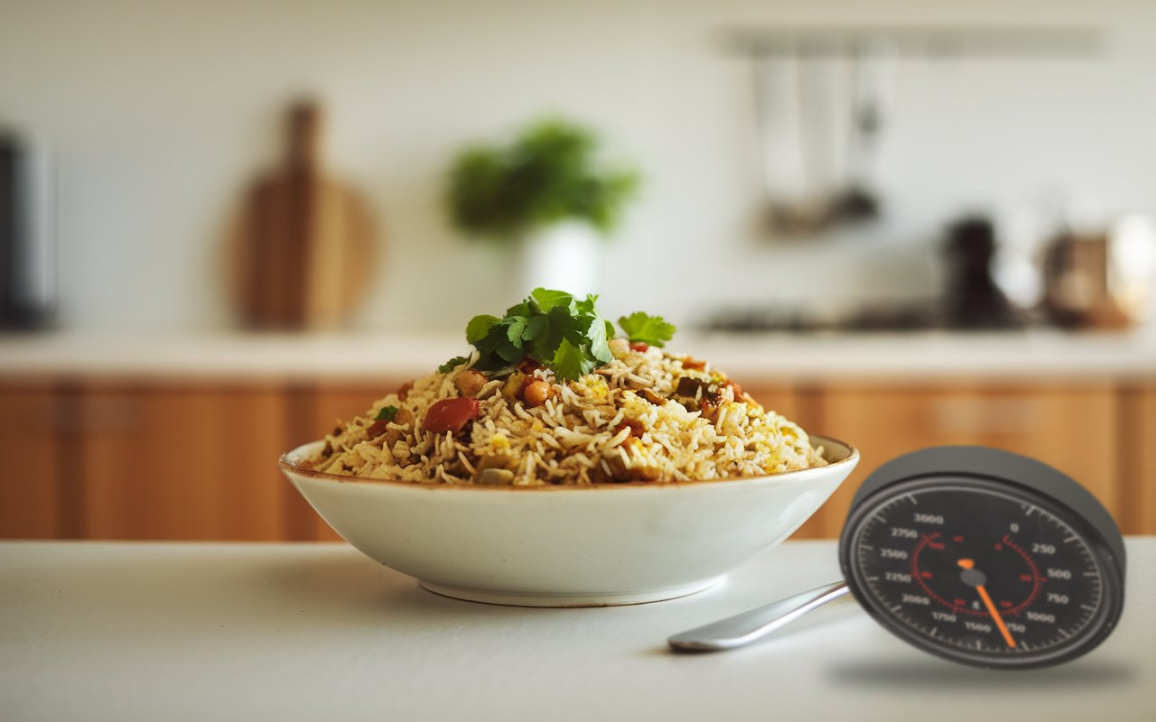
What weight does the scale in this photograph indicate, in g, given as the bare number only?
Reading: 1300
